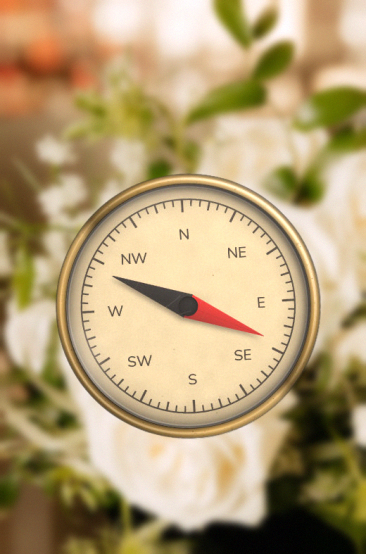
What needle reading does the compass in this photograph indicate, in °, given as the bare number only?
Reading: 115
